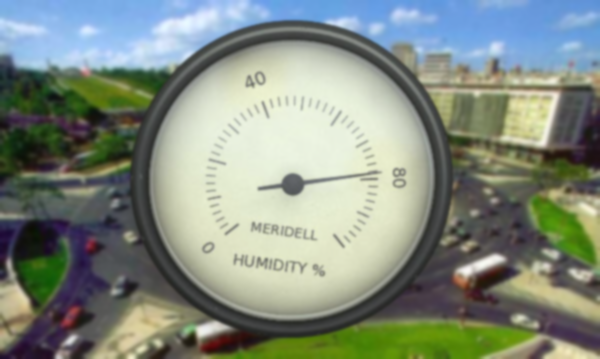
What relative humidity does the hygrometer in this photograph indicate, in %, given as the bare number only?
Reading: 78
